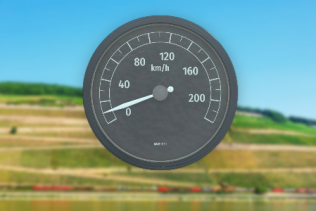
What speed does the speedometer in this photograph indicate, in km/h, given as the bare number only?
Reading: 10
